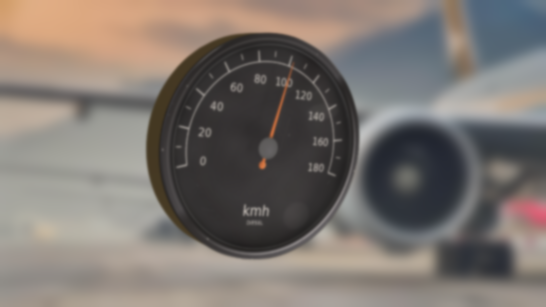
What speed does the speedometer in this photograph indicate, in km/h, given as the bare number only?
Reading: 100
